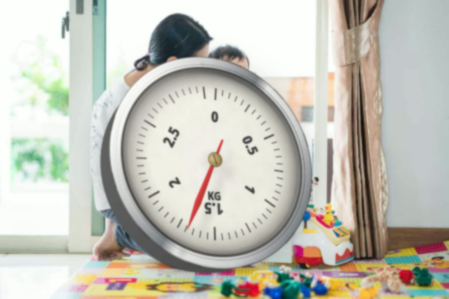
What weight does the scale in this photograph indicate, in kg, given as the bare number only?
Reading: 1.7
